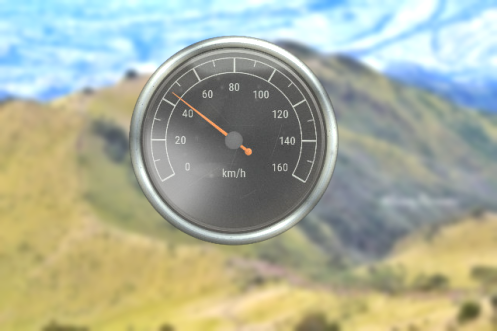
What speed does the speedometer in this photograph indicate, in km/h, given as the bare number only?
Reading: 45
